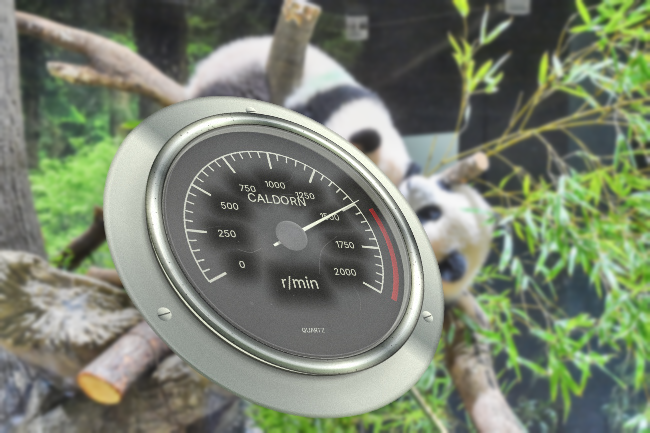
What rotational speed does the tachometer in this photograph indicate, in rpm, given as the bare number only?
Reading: 1500
